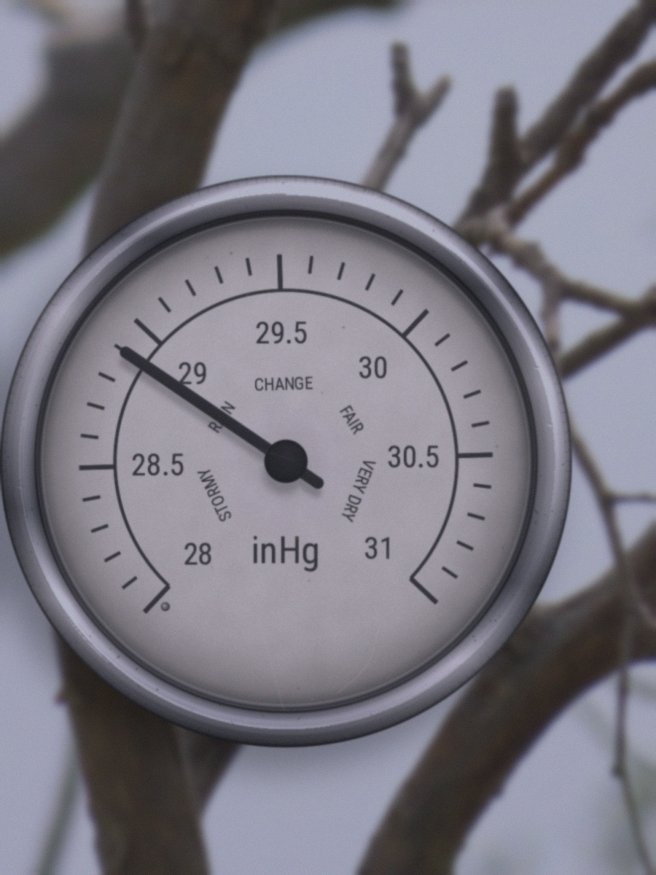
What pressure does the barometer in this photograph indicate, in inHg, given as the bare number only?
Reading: 28.9
